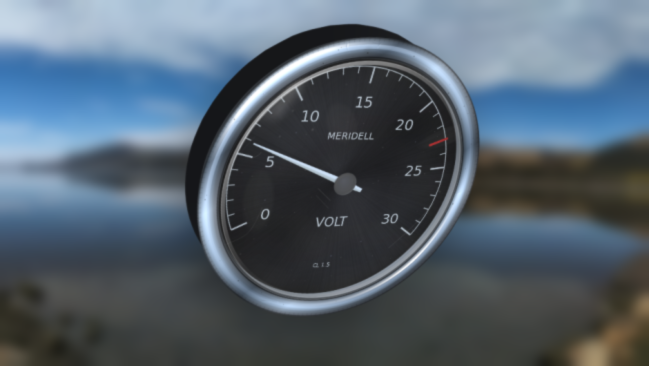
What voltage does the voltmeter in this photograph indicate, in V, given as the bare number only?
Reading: 6
